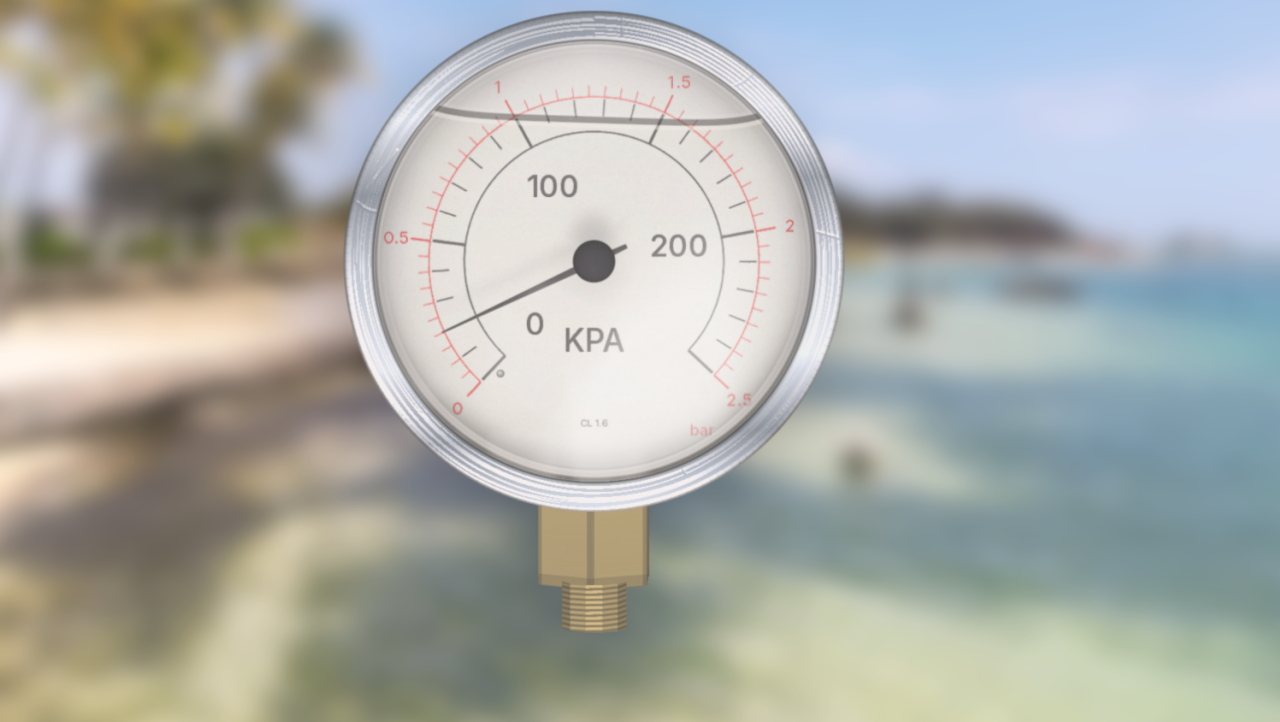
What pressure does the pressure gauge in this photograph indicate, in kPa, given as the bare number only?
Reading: 20
